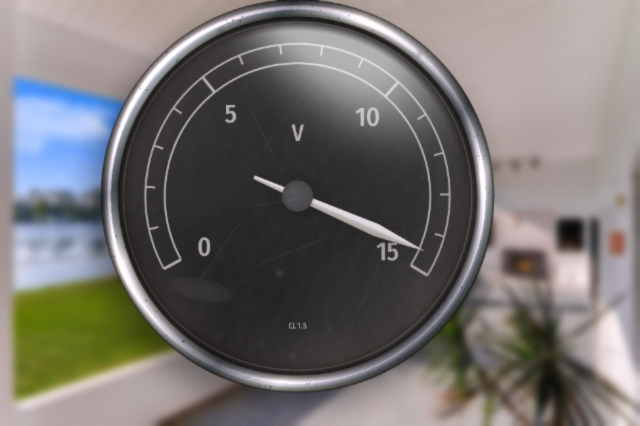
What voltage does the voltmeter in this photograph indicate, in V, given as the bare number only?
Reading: 14.5
